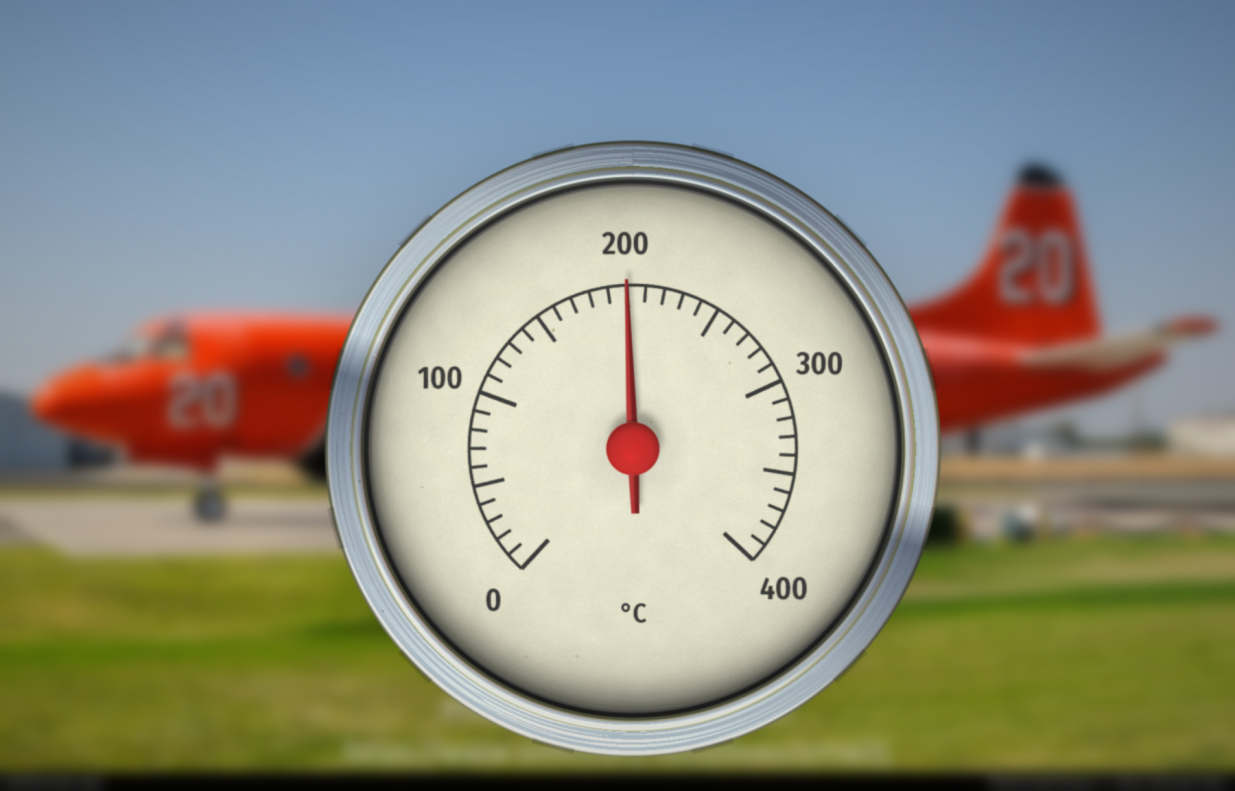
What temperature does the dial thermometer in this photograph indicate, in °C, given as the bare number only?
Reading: 200
